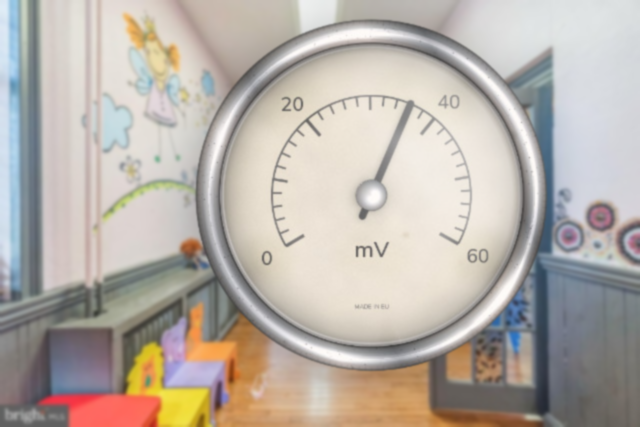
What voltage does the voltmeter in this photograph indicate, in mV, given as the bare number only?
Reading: 36
